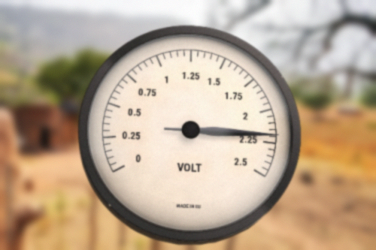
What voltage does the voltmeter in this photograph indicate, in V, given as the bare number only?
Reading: 2.2
